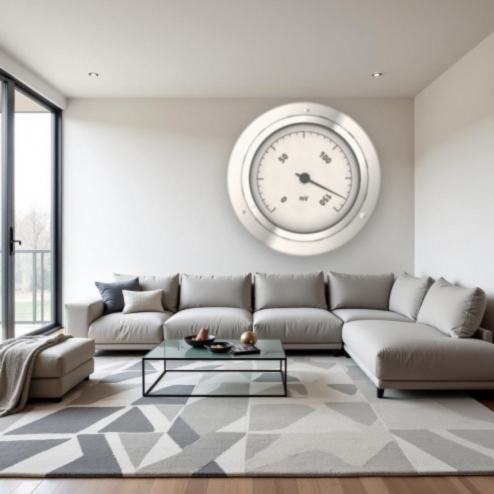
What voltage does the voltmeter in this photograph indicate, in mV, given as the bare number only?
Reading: 140
